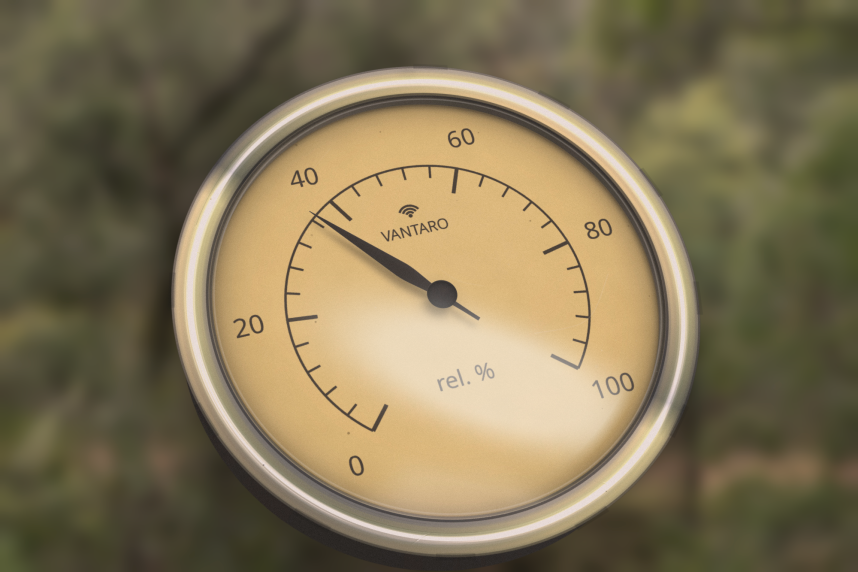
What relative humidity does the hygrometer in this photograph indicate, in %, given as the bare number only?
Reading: 36
